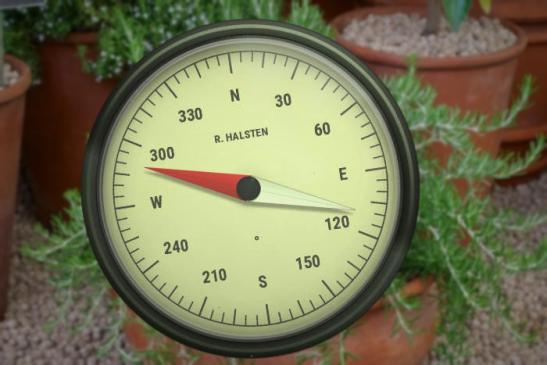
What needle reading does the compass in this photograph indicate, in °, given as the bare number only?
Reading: 290
